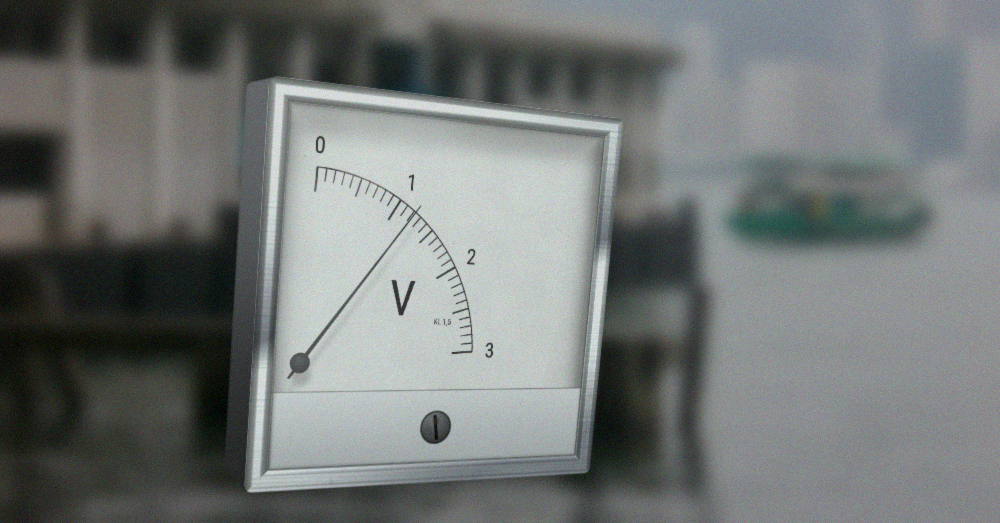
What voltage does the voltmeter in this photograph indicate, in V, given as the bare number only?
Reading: 1.2
